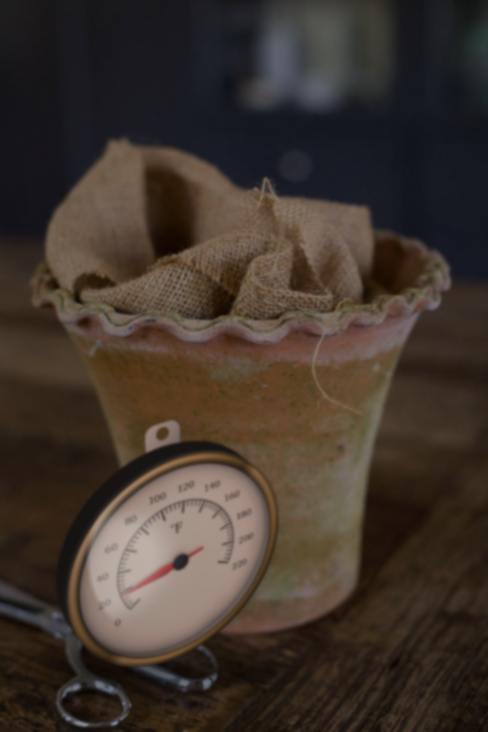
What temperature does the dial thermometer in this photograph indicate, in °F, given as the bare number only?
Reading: 20
